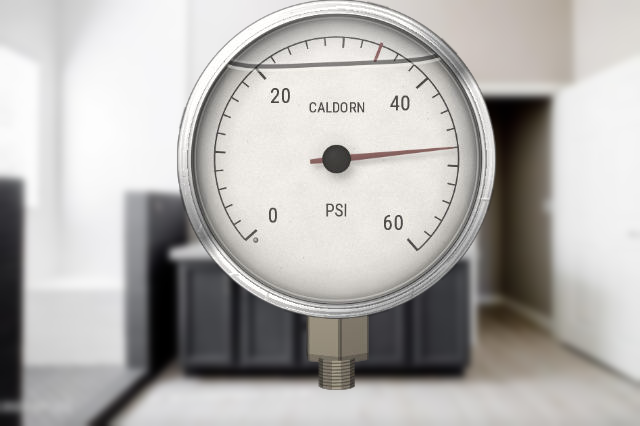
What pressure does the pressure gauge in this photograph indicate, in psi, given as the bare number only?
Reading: 48
